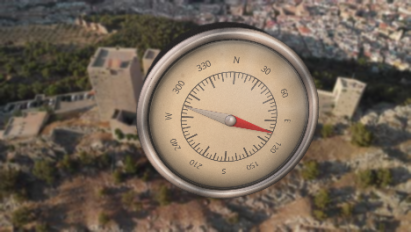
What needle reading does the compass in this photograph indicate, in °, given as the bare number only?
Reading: 105
